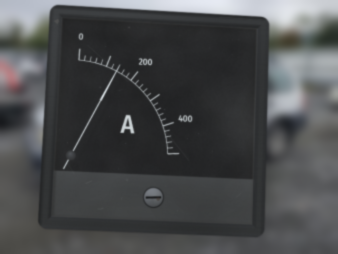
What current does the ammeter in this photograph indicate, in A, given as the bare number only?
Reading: 140
